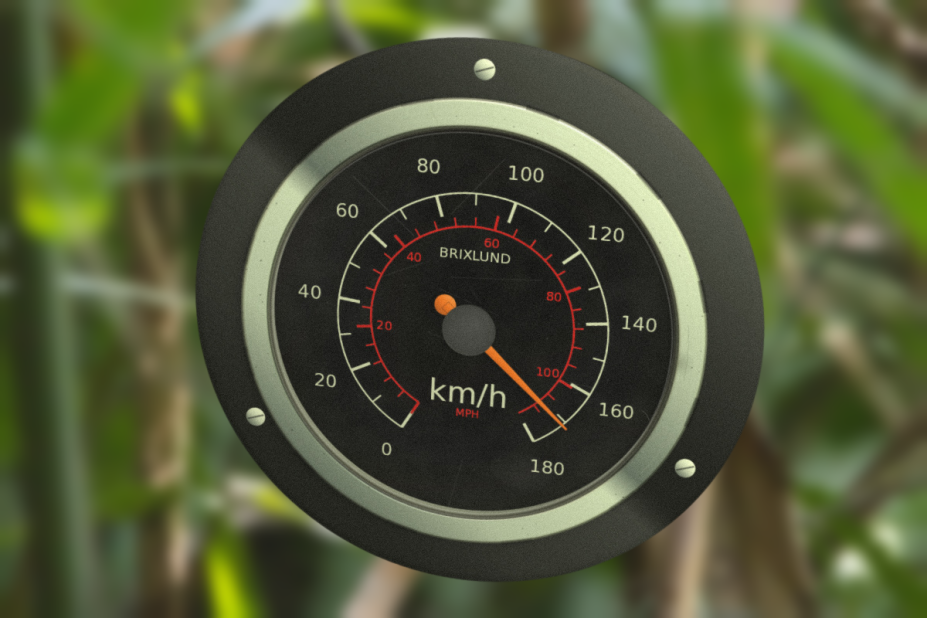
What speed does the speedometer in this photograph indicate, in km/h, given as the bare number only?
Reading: 170
